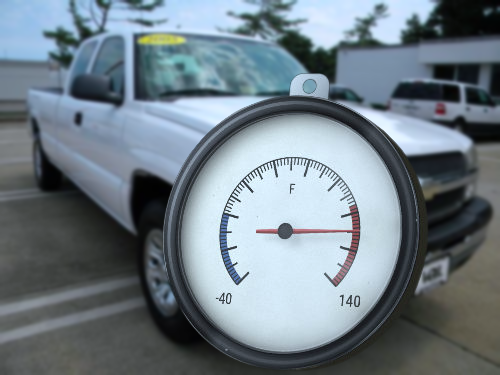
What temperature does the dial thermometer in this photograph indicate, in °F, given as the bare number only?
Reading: 110
